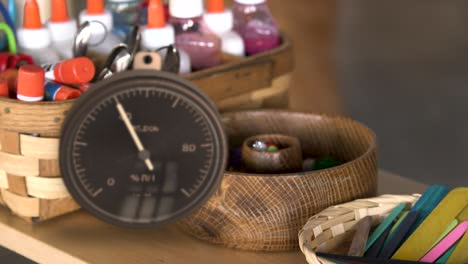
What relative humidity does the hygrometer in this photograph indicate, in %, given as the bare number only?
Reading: 40
